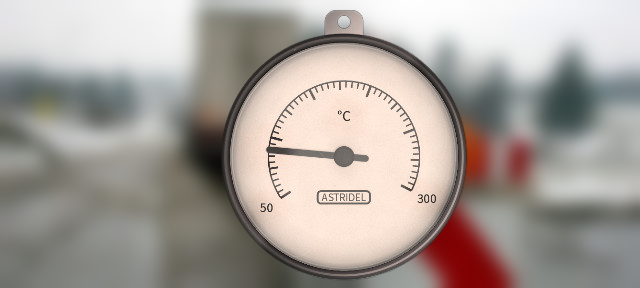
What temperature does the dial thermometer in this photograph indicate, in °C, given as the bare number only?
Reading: 90
